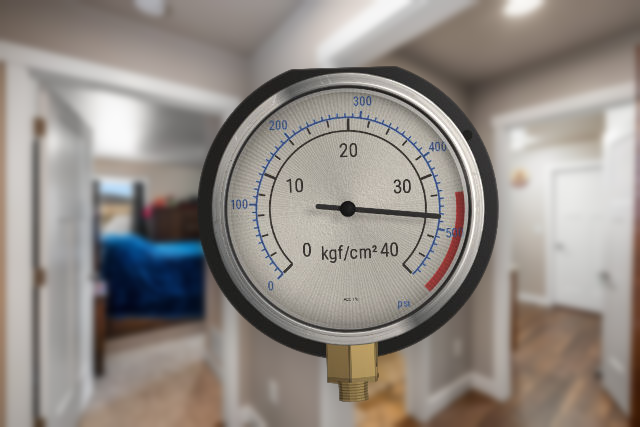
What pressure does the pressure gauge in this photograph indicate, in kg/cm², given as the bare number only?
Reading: 34
